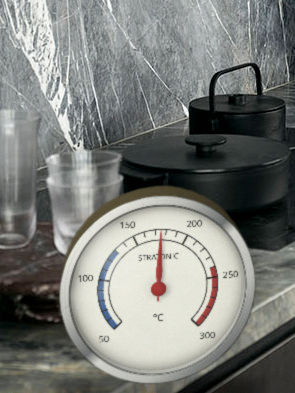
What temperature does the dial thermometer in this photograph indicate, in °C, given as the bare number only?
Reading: 175
